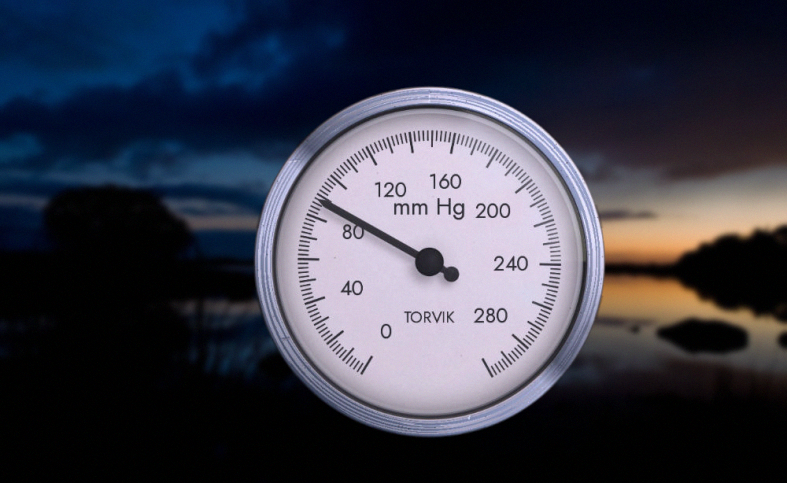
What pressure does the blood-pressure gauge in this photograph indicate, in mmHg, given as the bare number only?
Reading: 88
